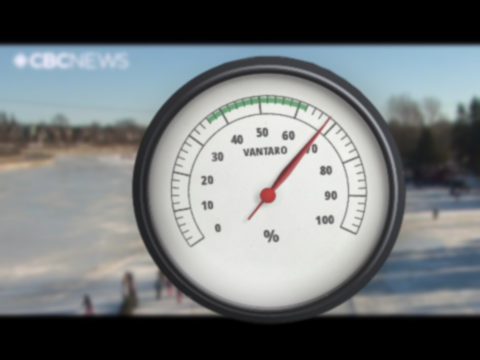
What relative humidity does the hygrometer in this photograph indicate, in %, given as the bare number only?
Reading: 68
